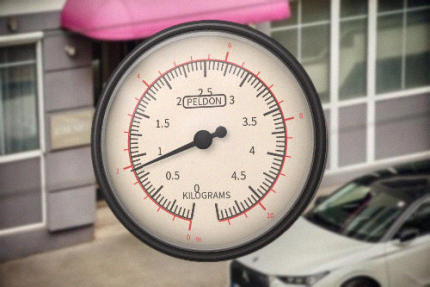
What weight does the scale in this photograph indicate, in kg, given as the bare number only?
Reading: 0.85
